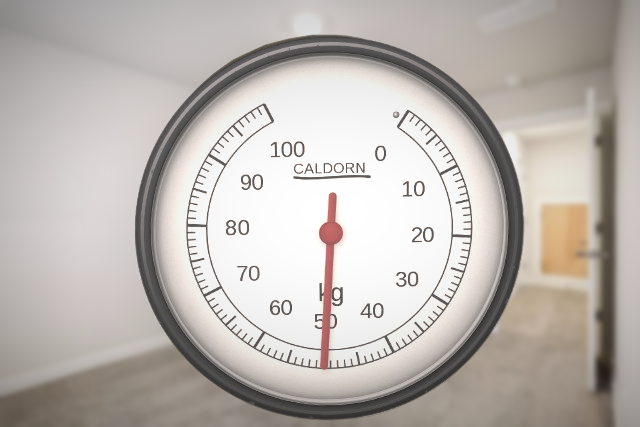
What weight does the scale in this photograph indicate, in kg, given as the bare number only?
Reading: 50
